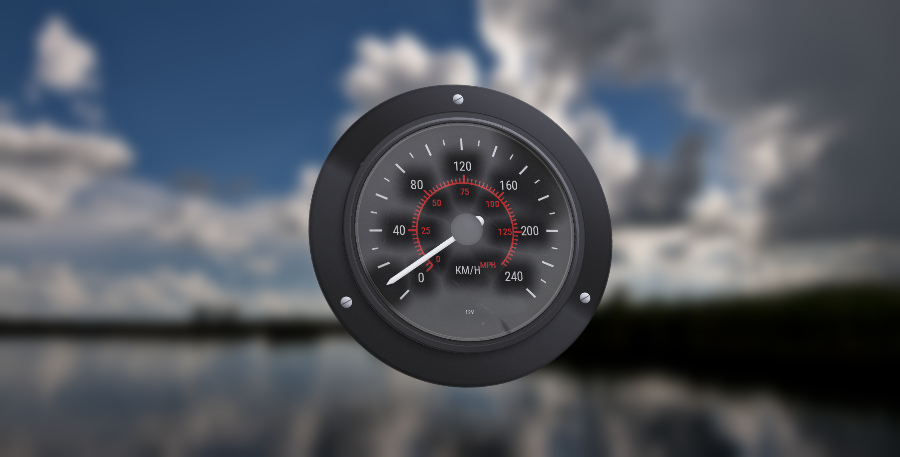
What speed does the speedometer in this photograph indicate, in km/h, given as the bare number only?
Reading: 10
